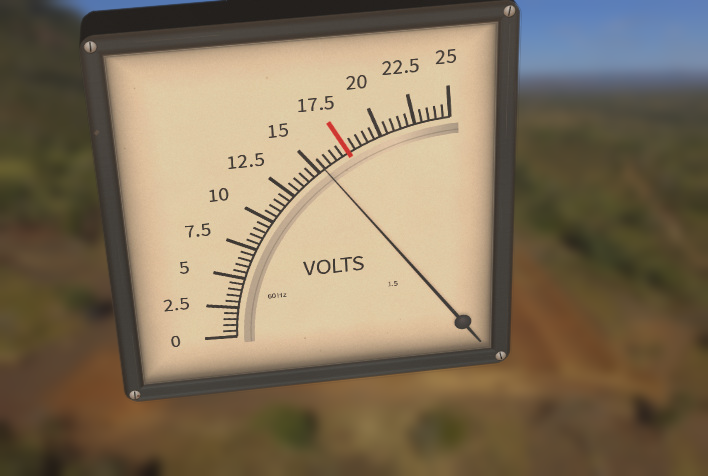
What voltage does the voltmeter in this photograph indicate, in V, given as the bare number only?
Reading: 15.5
